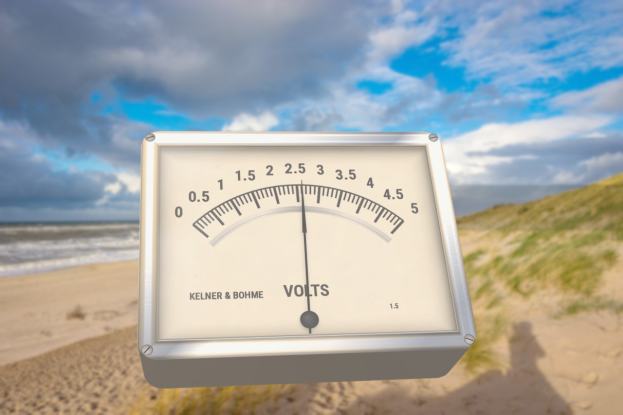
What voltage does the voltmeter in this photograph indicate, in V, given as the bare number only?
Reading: 2.6
